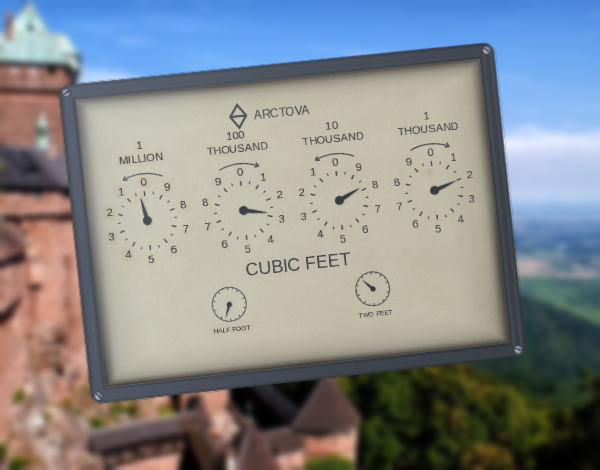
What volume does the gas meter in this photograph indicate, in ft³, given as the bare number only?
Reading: 28200
